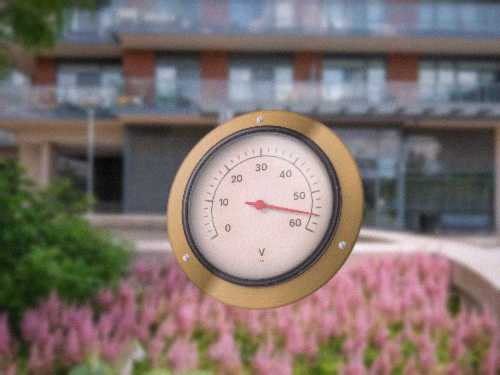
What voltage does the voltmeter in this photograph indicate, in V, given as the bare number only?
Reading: 56
